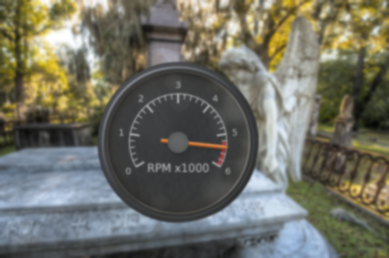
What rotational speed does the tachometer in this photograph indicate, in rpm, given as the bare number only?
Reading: 5400
